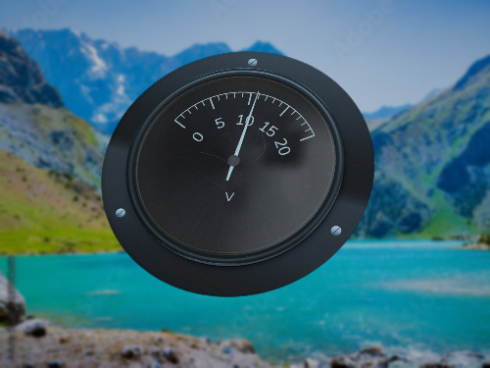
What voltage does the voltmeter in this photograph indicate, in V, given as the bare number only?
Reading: 11
